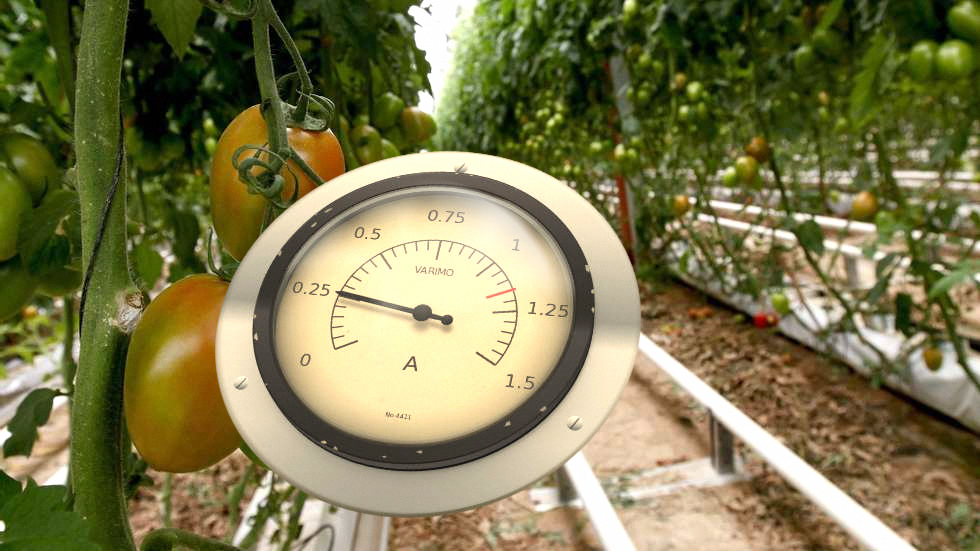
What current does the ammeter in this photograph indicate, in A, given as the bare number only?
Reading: 0.25
